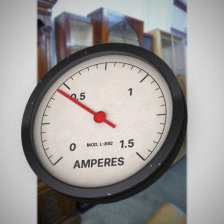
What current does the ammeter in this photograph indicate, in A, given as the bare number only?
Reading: 0.45
